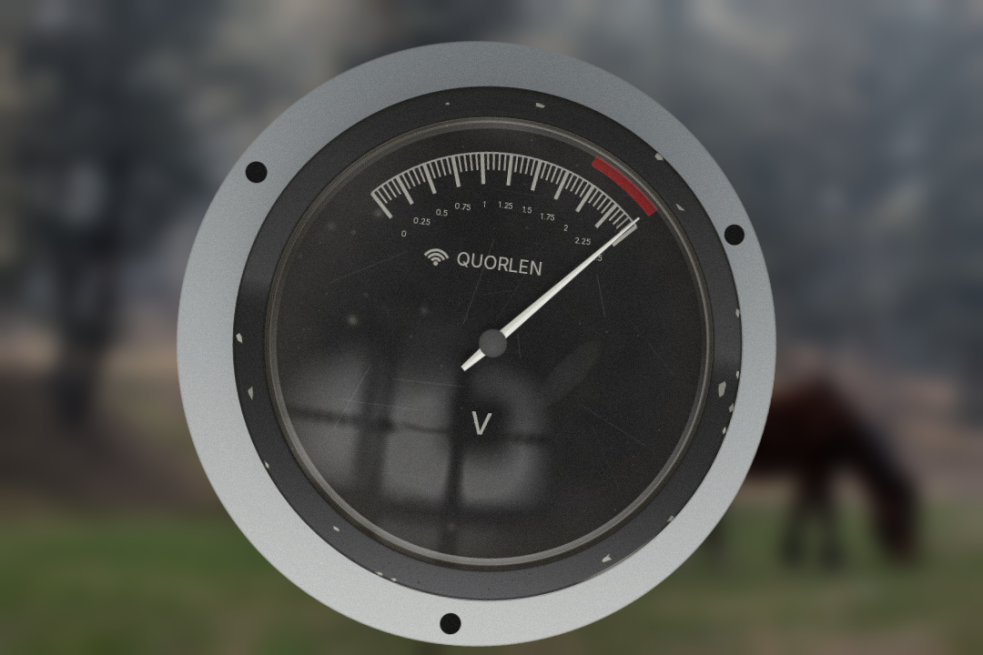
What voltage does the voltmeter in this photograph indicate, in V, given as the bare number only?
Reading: 2.45
